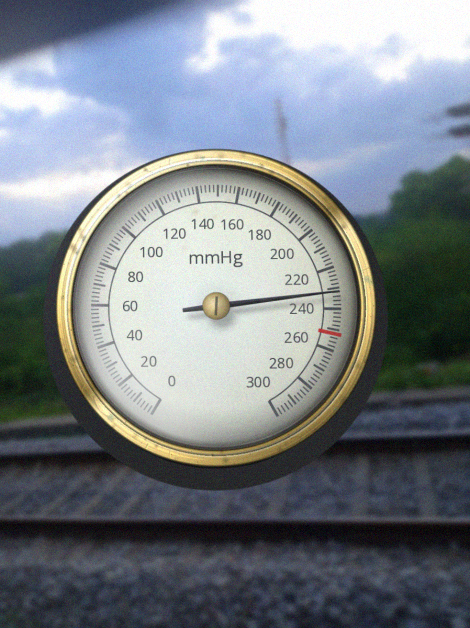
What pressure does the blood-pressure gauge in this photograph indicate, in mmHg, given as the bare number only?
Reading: 232
